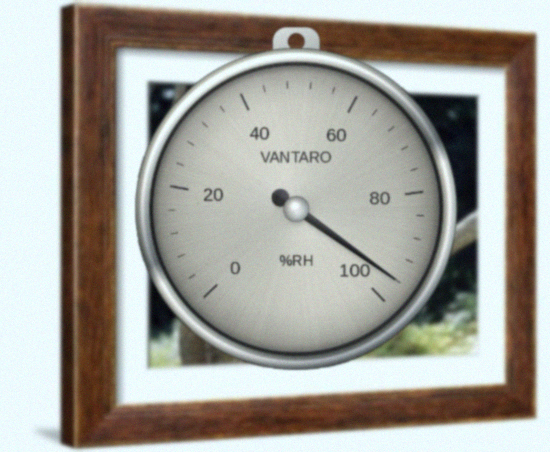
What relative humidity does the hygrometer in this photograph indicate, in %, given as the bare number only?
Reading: 96
